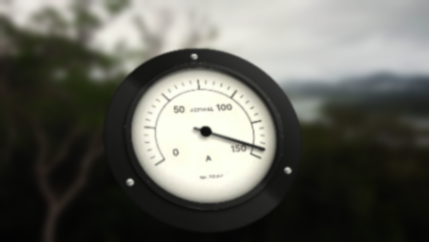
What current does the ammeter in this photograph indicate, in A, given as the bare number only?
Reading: 145
